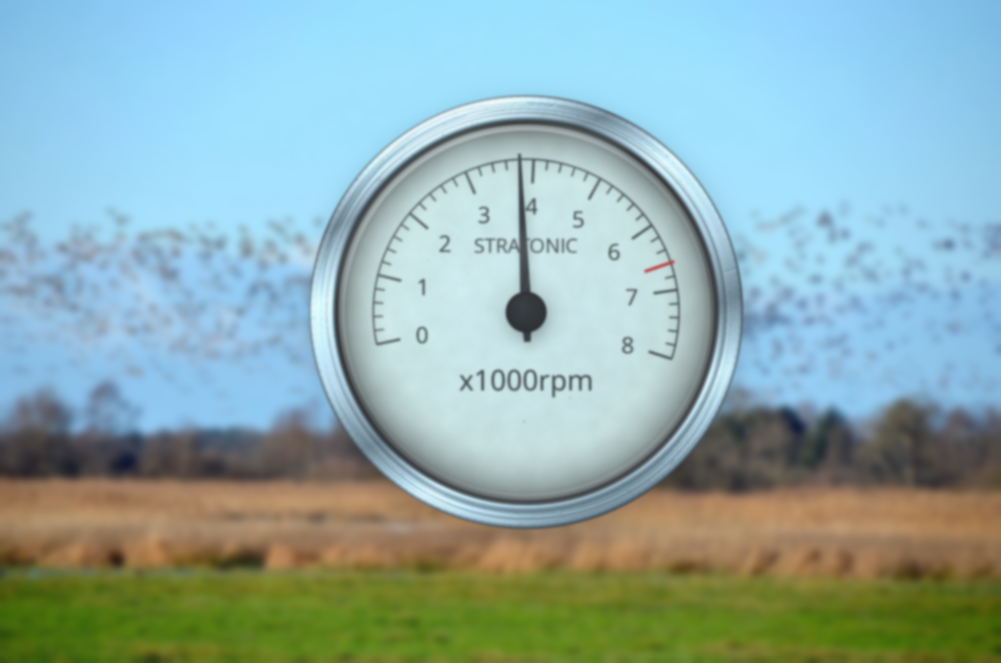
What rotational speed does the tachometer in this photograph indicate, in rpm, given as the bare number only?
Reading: 3800
